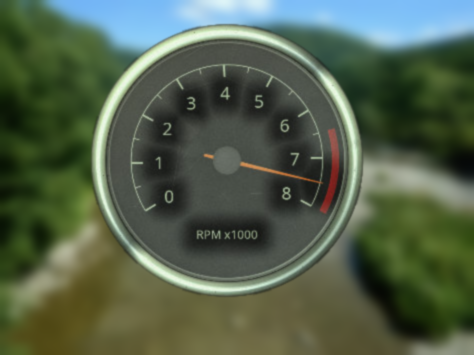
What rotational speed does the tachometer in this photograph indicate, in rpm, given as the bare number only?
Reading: 7500
